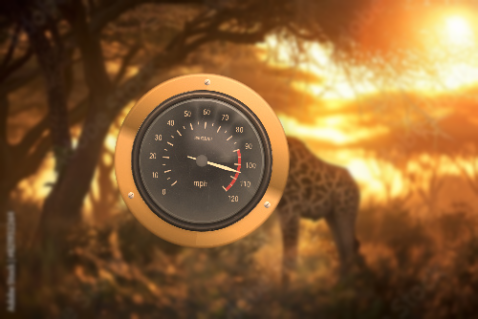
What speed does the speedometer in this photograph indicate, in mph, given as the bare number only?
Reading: 105
